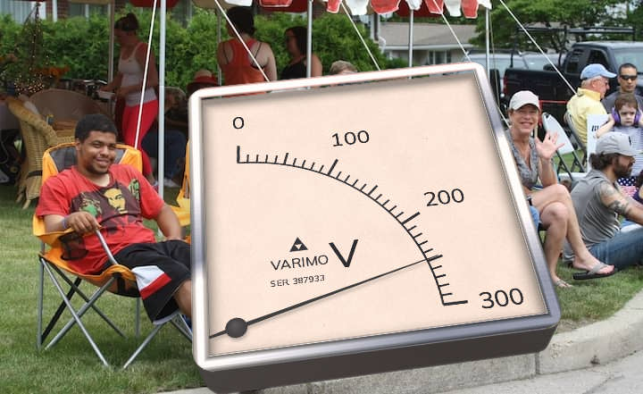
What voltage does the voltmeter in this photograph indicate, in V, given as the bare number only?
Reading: 250
